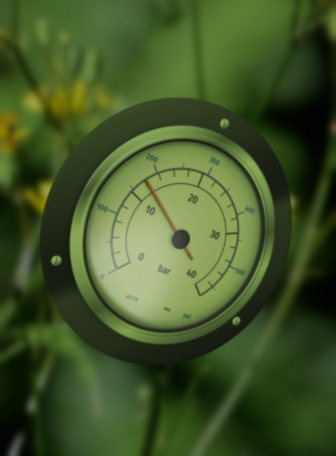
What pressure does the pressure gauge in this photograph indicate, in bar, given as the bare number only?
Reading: 12
